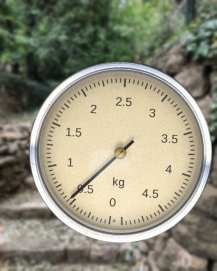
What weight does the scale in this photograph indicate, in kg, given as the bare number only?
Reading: 0.55
